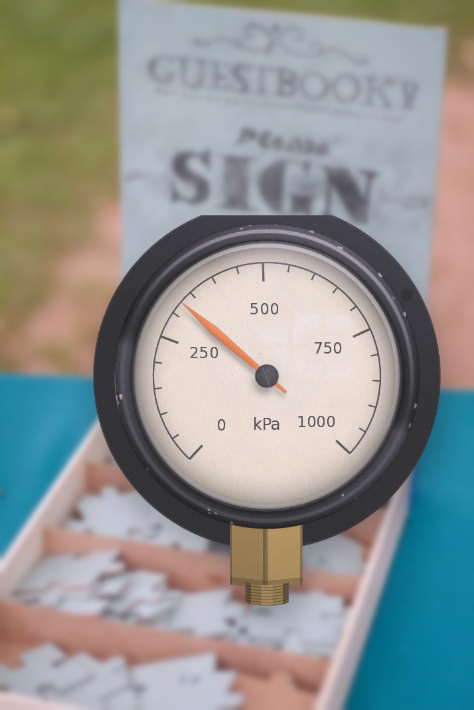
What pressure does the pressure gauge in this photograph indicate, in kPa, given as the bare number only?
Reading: 325
